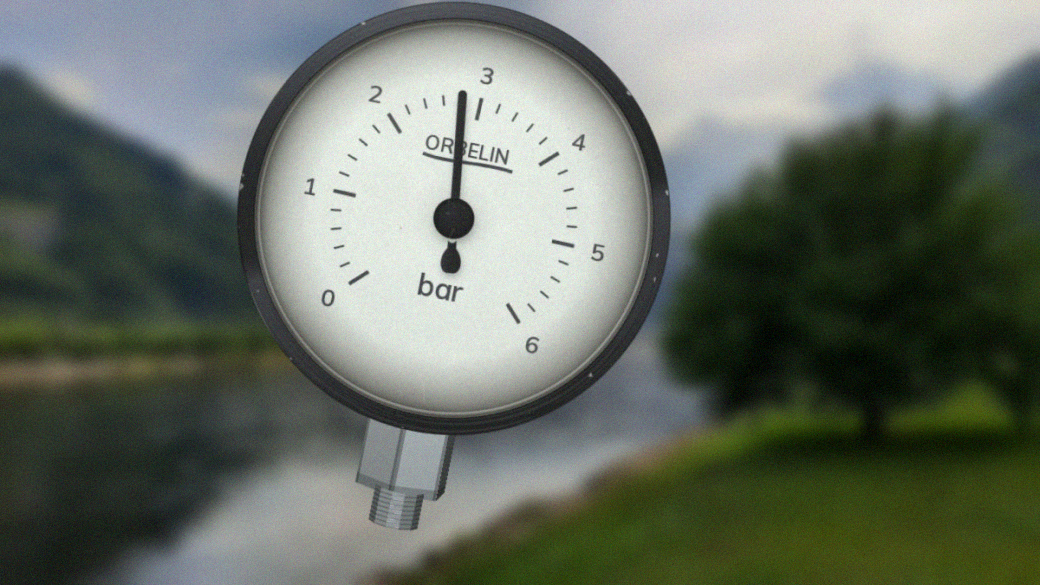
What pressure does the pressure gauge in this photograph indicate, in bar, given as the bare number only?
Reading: 2.8
